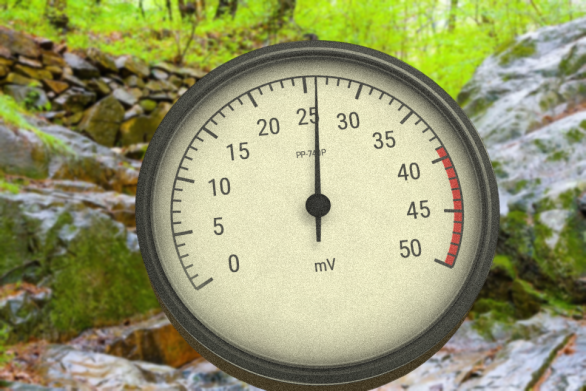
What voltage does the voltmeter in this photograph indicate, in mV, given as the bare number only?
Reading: 26
